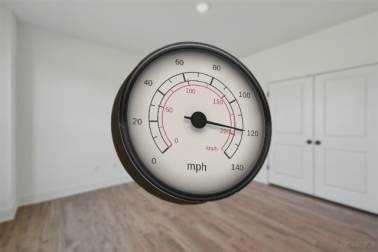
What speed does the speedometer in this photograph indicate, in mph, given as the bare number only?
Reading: 120
